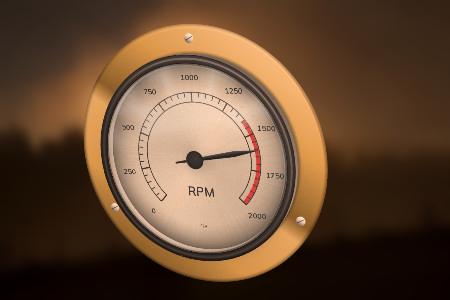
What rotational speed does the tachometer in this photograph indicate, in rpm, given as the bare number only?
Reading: 1600
